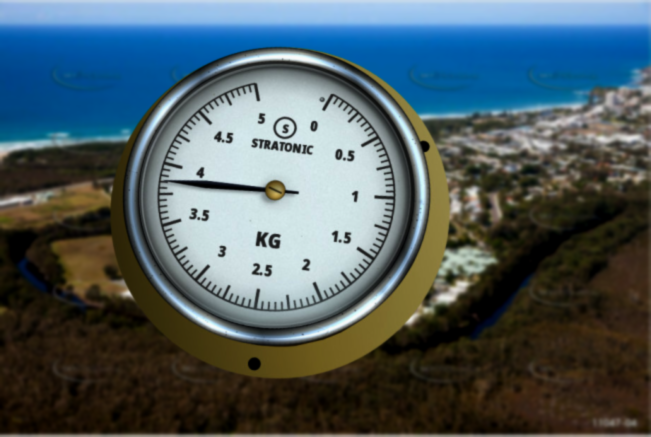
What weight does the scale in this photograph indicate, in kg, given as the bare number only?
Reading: 3.85
